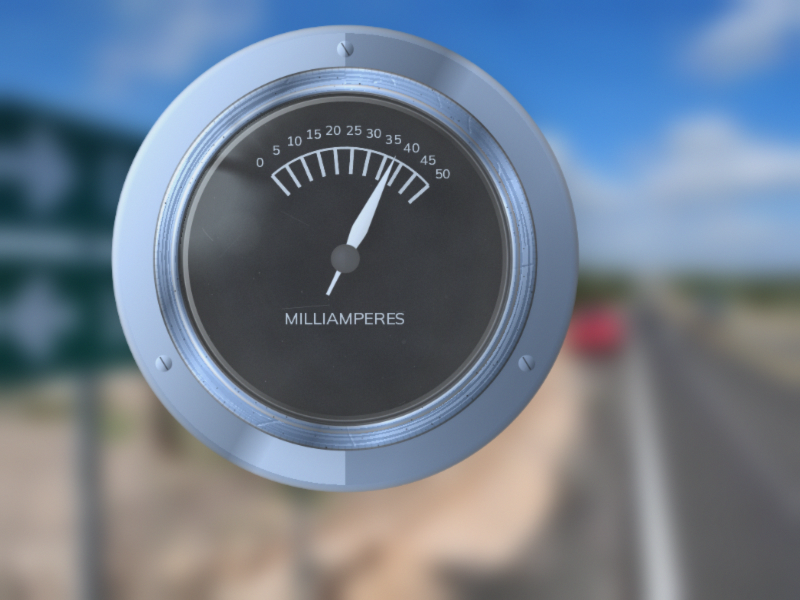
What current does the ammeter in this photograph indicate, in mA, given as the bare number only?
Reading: 37.5
